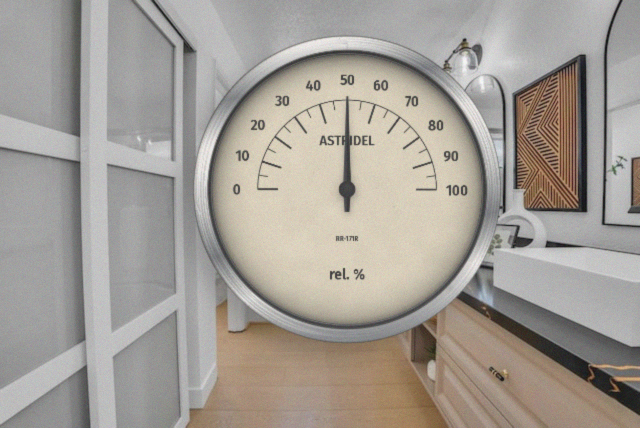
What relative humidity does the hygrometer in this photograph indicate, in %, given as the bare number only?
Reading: 50
